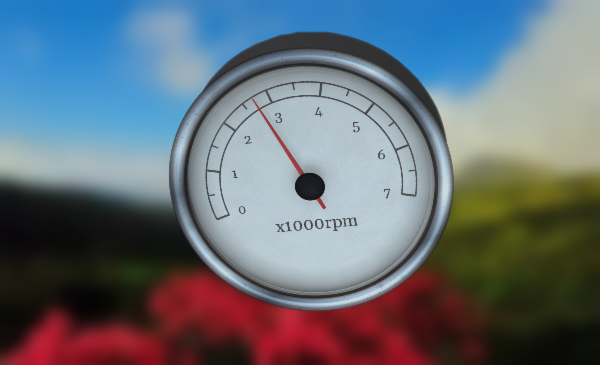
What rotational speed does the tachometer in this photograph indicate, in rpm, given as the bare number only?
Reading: 2750
